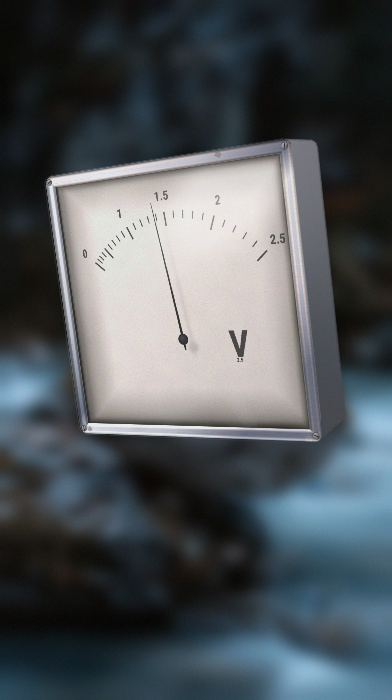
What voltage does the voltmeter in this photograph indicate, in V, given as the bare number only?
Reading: 1.4
